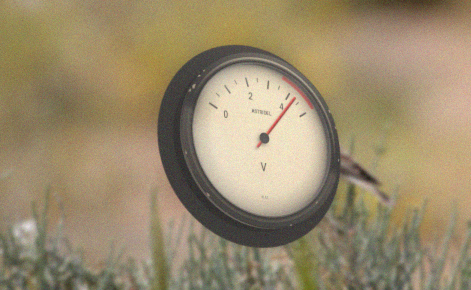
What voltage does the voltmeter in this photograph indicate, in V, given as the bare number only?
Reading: 4.25
